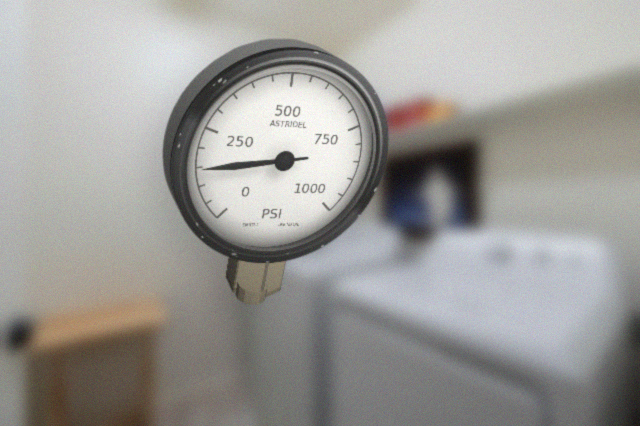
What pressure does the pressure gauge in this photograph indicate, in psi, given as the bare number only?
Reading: 150
